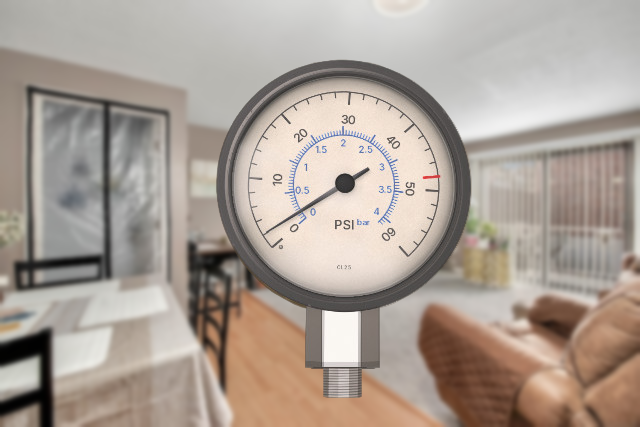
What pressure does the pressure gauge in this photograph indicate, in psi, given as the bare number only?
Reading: 2
